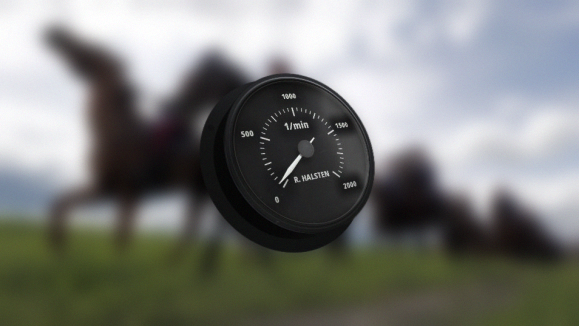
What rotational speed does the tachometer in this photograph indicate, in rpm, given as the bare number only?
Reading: 50
